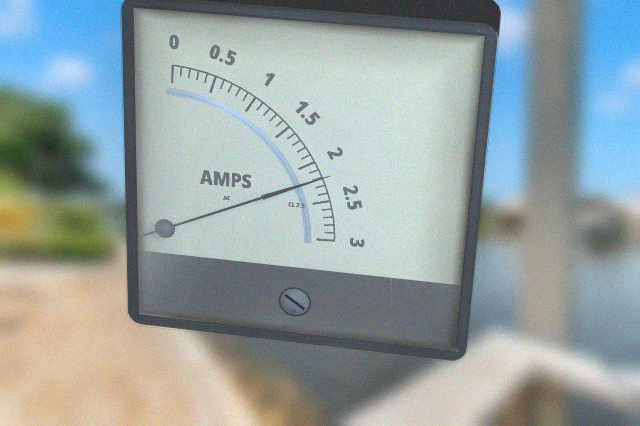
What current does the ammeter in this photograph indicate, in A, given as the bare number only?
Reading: 2.2
